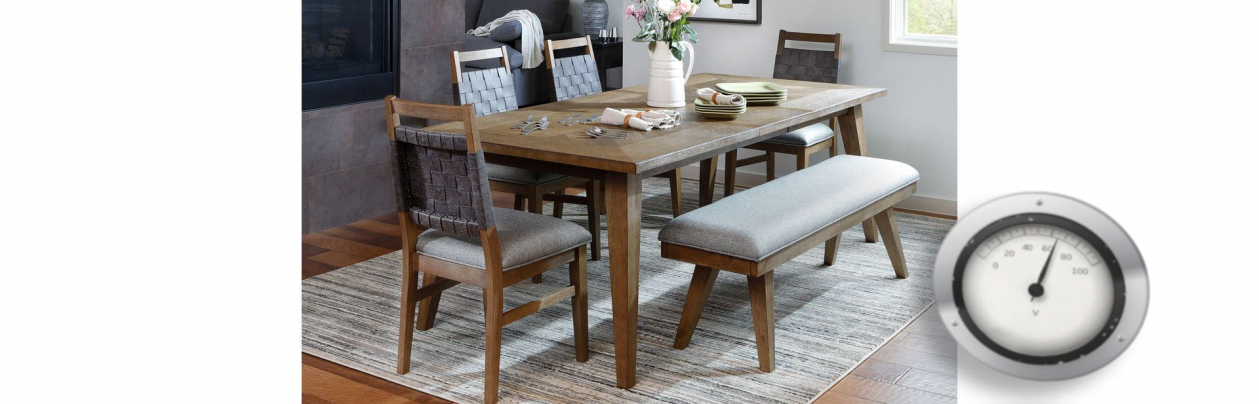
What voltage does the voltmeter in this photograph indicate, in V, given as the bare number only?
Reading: 65
